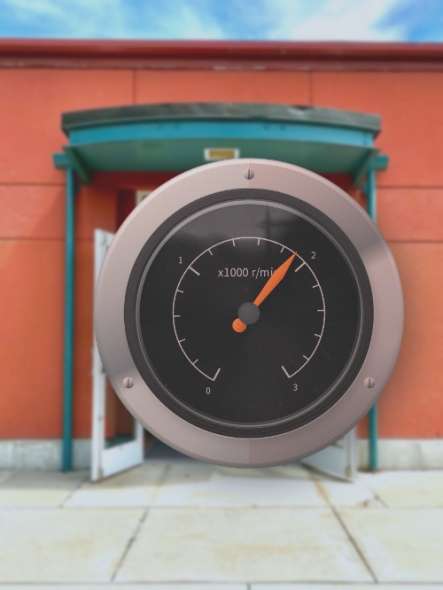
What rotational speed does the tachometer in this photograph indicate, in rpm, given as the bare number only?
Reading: 1900
